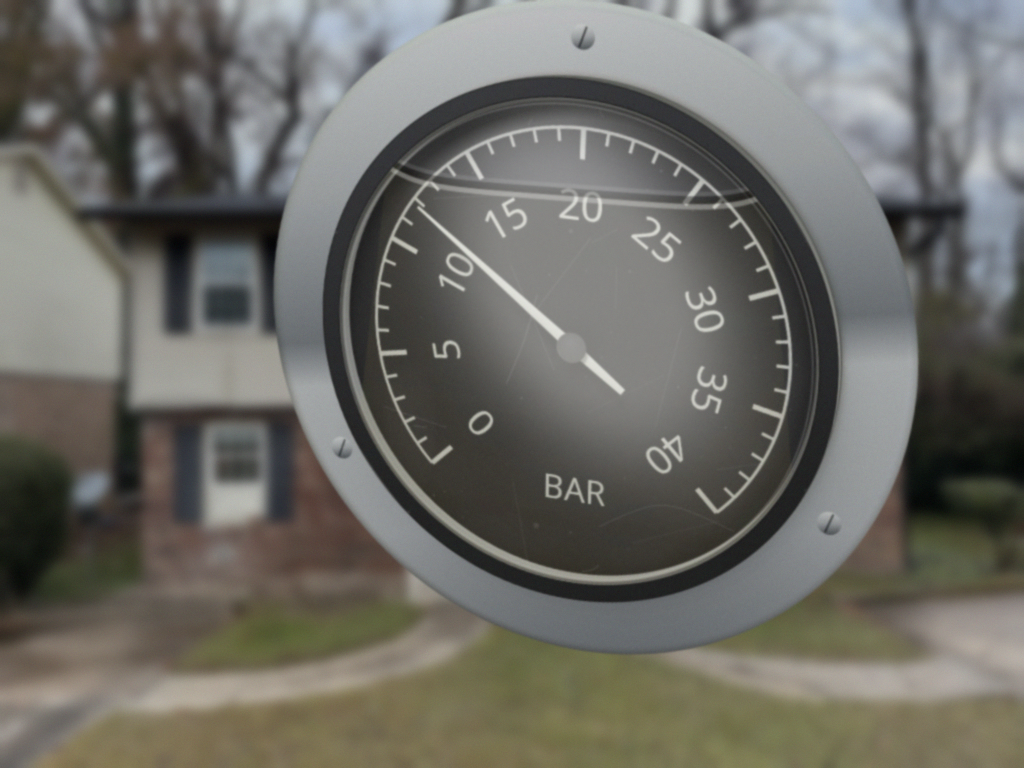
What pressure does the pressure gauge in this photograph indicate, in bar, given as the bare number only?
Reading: 12
